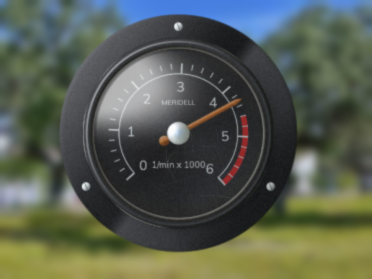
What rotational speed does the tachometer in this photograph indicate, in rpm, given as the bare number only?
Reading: 4300
